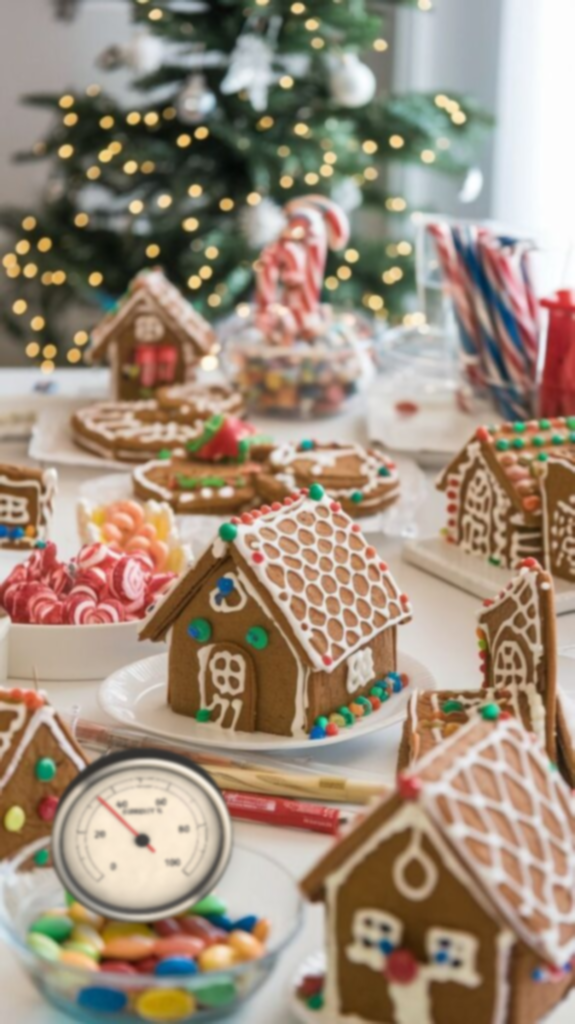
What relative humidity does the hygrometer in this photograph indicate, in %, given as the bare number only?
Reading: 35
